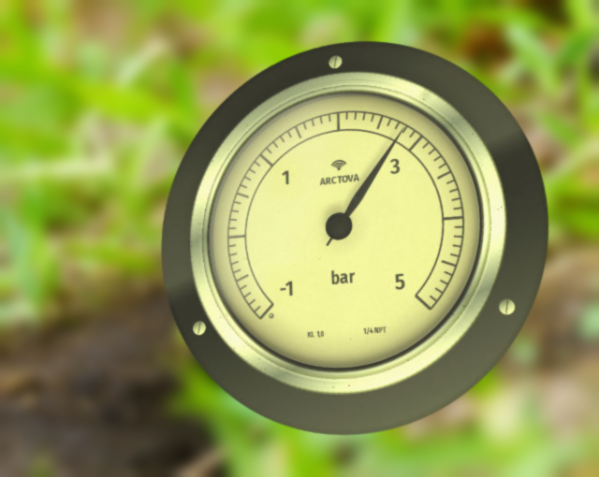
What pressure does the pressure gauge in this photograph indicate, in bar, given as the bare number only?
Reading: 2.8
